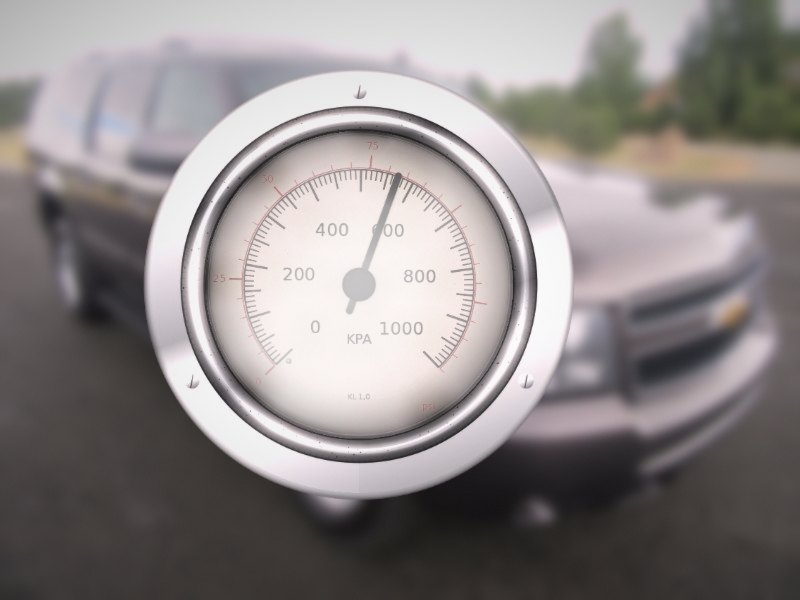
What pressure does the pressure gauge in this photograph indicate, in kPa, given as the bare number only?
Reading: 570
